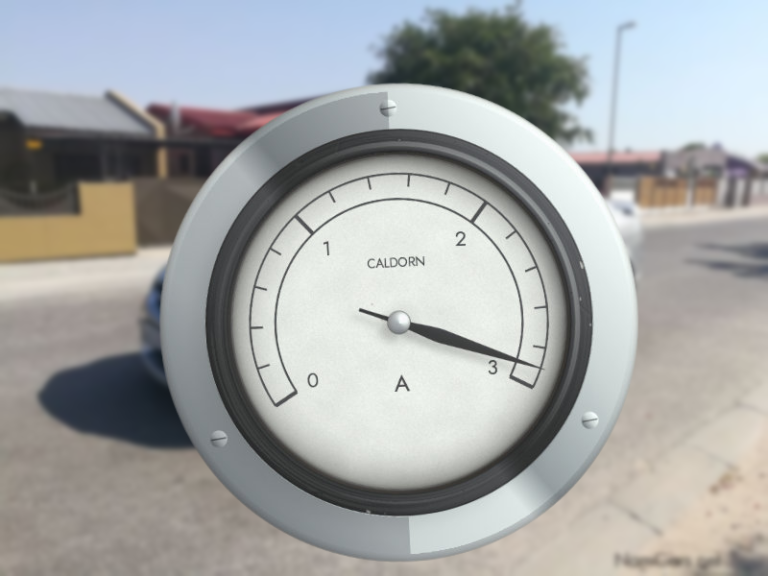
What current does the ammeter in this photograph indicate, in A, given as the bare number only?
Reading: 2.9
